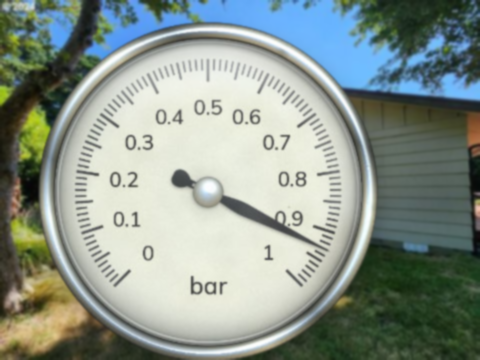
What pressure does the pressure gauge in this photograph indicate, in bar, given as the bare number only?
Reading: 0.93
